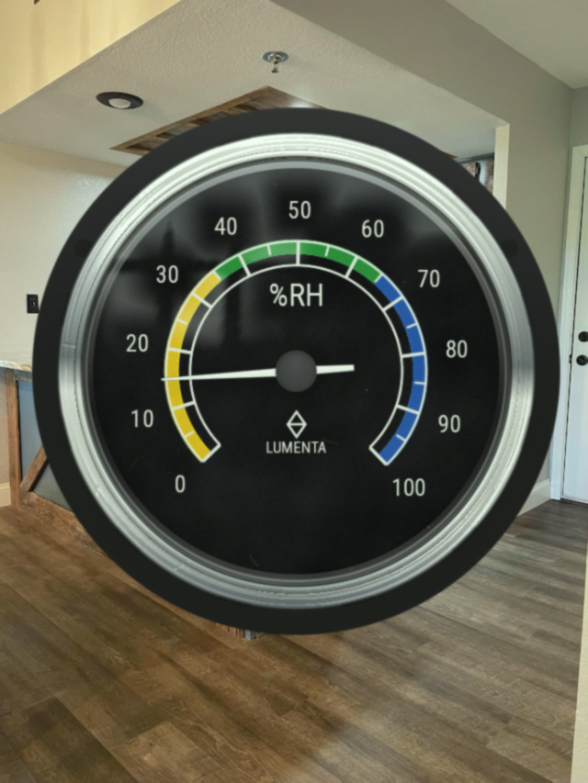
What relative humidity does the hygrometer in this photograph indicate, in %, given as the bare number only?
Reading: 15
